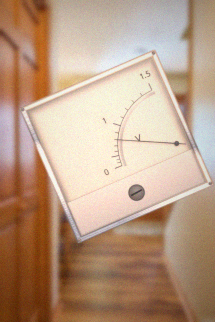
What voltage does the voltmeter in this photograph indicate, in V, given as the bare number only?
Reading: 0.8
